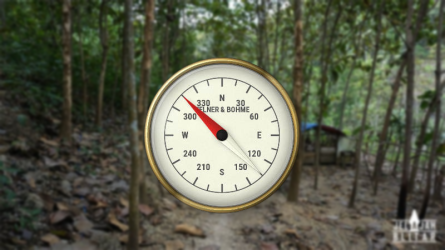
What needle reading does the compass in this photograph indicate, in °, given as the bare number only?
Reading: 315
